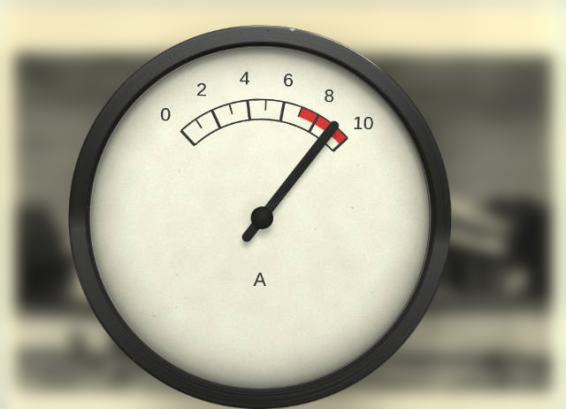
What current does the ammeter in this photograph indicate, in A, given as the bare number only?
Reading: 9
